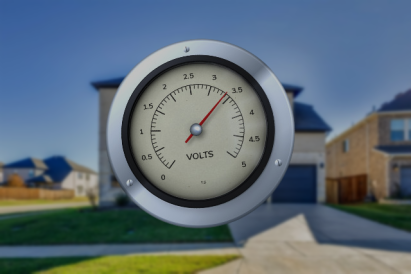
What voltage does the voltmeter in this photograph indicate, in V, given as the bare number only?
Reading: 3.4
